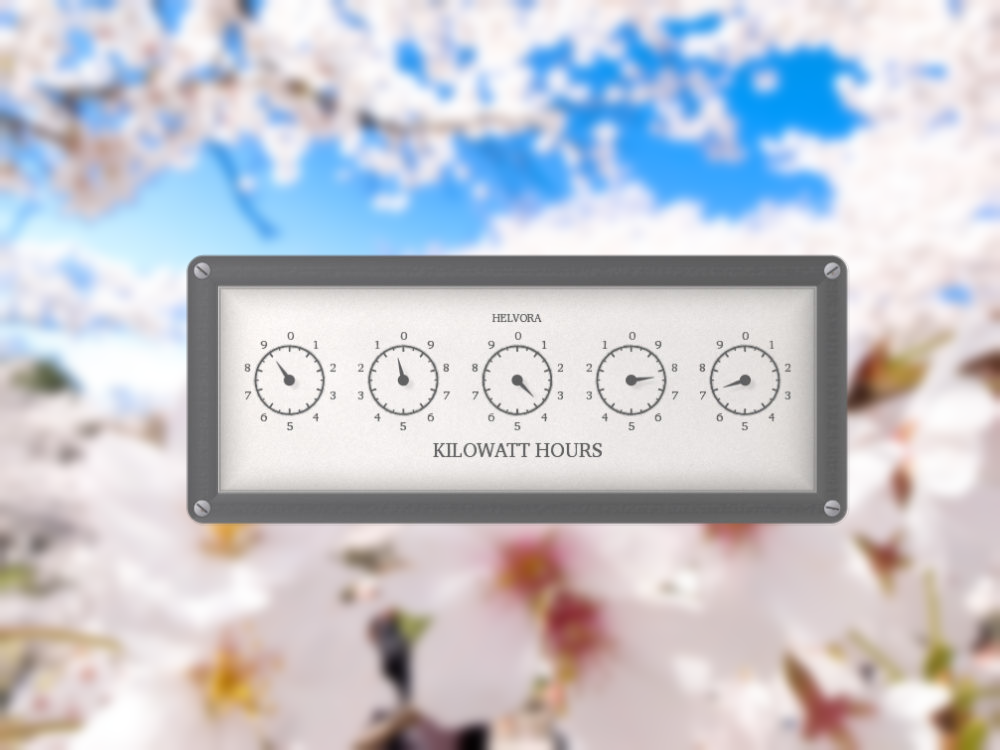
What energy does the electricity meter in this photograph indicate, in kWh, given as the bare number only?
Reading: 90377
